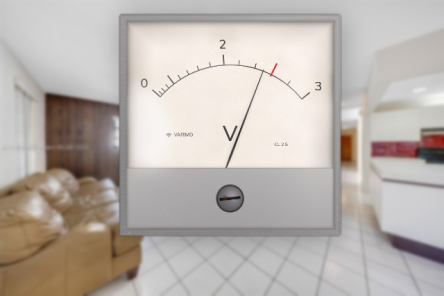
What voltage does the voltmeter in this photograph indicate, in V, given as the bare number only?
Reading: 2.5
